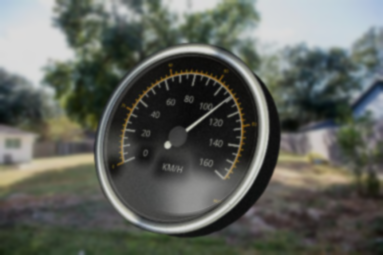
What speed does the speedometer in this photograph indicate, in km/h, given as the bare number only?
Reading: 110
